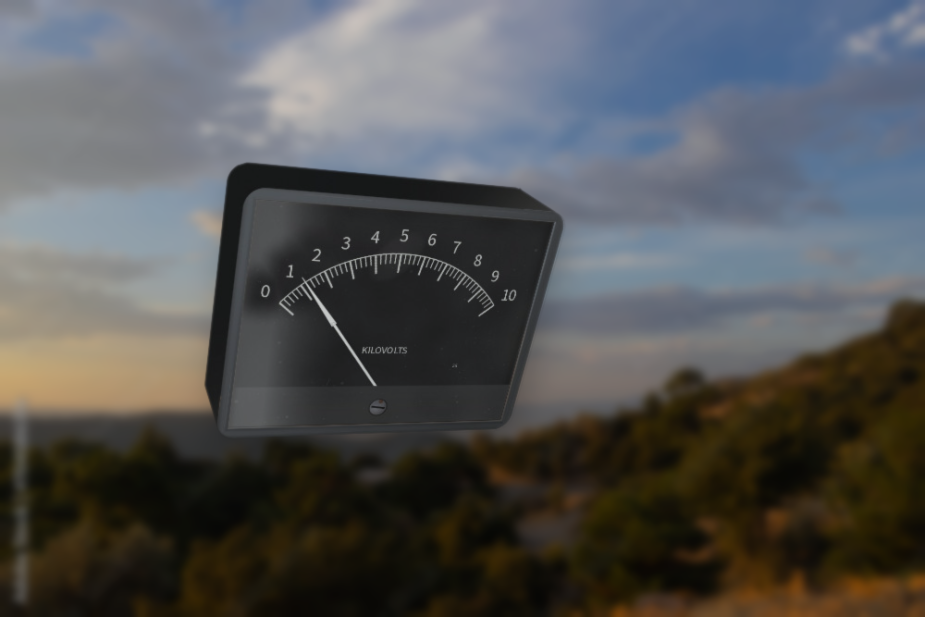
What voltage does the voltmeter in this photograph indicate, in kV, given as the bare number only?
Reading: 1.2
